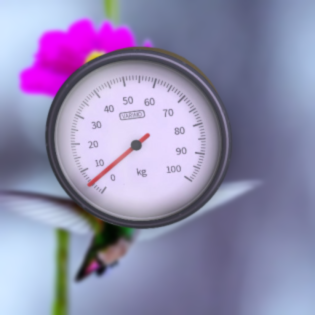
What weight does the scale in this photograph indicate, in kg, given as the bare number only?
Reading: 5
